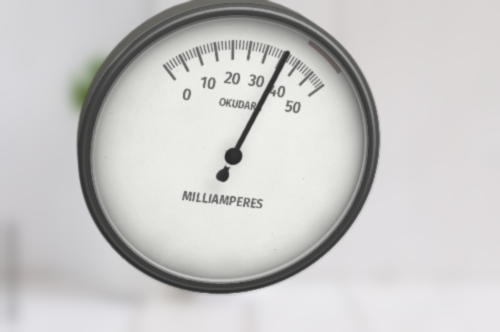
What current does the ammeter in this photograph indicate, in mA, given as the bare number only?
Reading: 35
